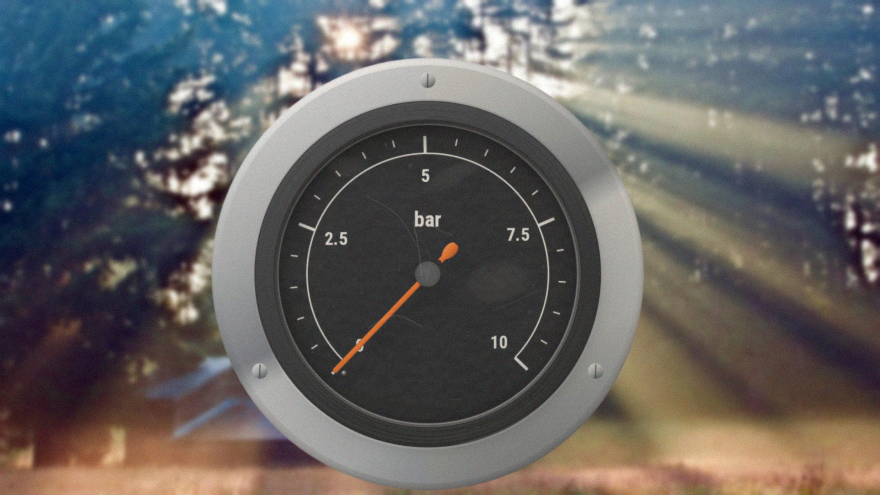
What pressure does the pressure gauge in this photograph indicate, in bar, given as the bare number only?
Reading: 0
